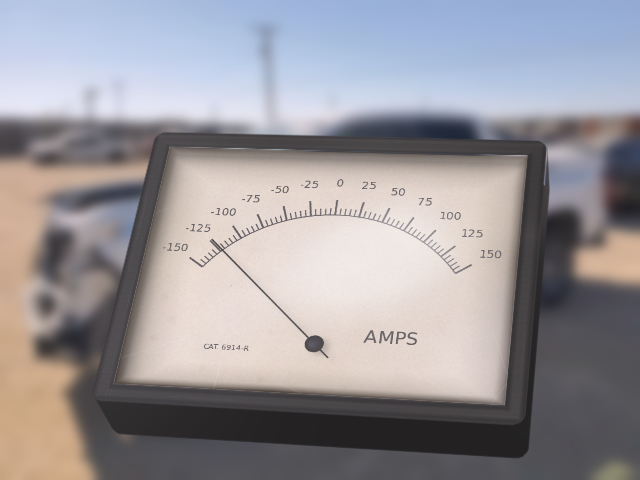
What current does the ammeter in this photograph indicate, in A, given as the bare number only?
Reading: -125
